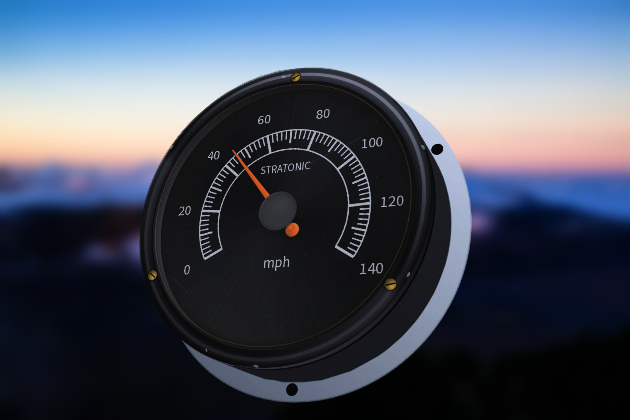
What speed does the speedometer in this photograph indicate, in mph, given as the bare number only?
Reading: 46
